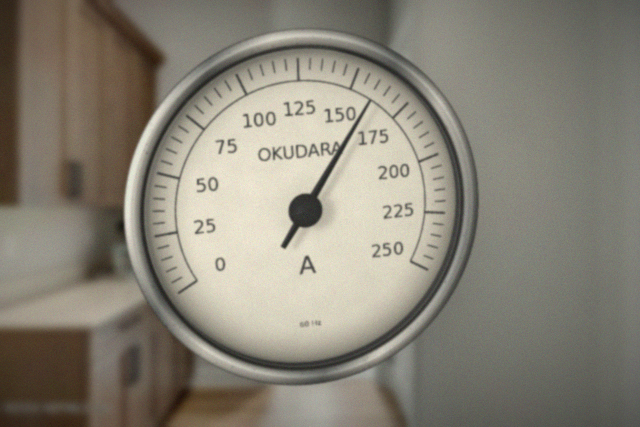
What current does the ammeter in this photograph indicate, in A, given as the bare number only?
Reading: 160
